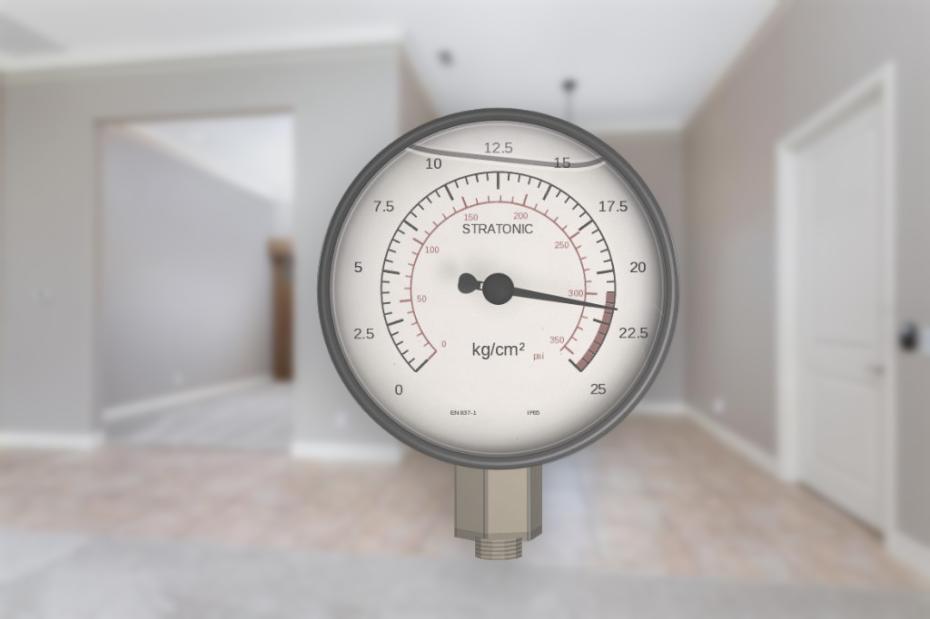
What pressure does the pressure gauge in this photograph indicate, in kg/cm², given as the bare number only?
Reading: 21.75
